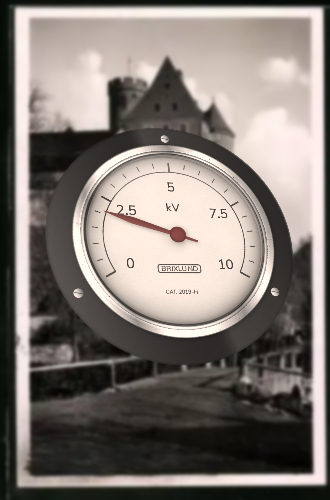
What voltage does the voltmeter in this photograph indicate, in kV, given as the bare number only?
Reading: 2
